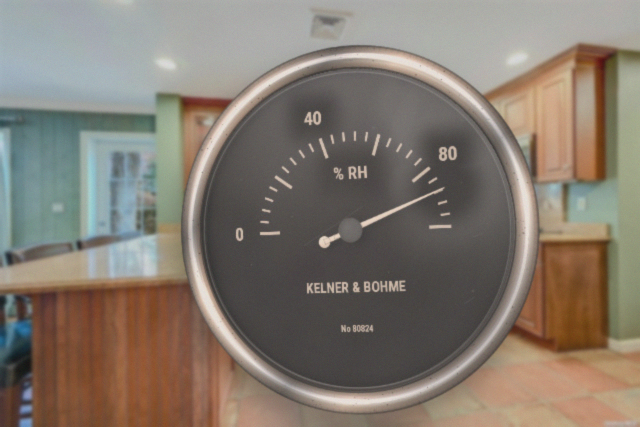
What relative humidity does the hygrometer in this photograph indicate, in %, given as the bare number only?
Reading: 88
